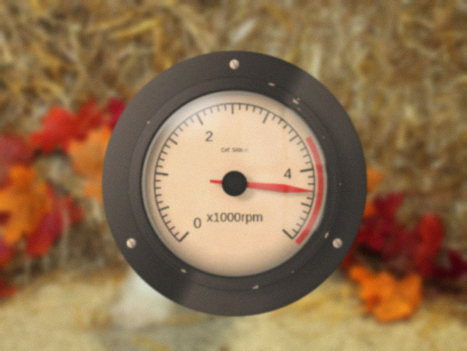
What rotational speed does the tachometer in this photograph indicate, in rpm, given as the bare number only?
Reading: 4300
